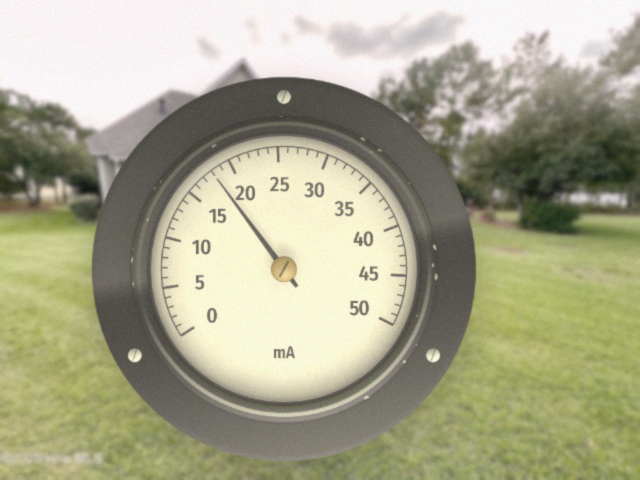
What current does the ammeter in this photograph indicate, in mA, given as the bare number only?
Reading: 18
